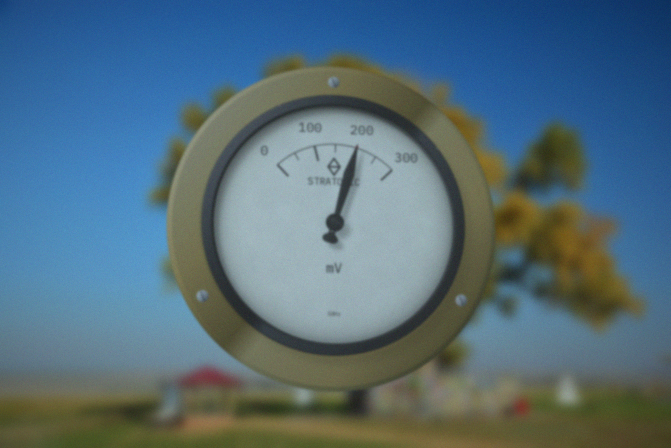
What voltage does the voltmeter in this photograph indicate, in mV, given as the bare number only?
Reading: 200
